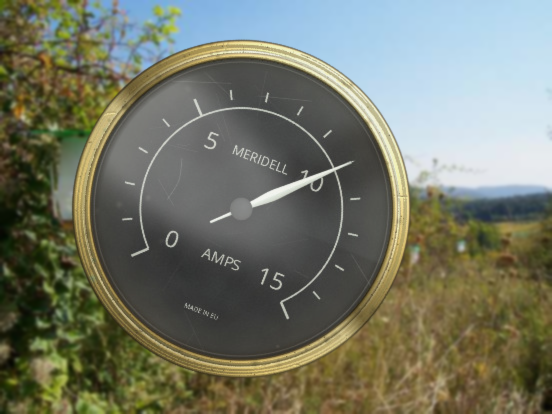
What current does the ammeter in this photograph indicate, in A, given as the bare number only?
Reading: 10
